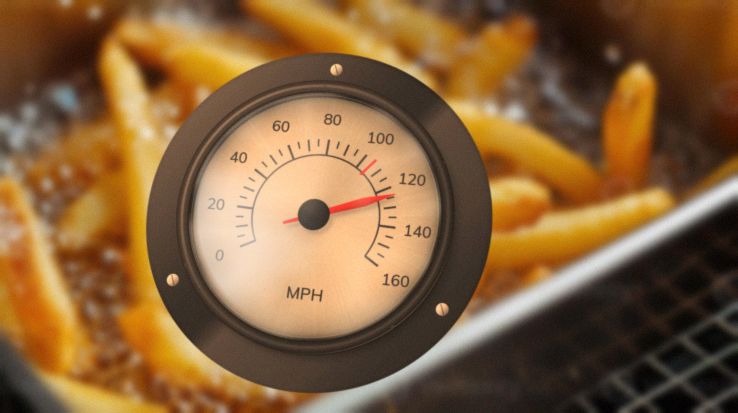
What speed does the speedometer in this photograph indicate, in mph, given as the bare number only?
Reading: 125
